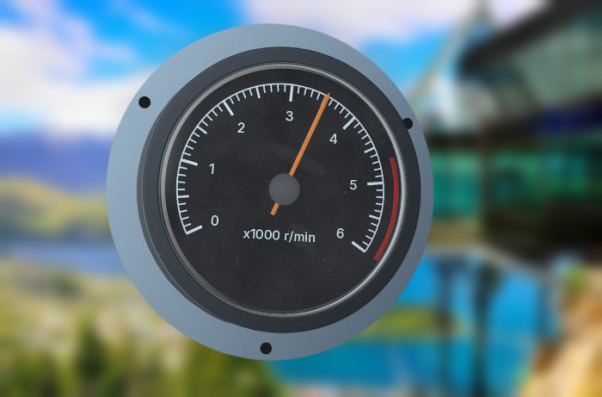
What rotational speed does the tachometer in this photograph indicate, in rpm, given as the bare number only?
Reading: 3500
